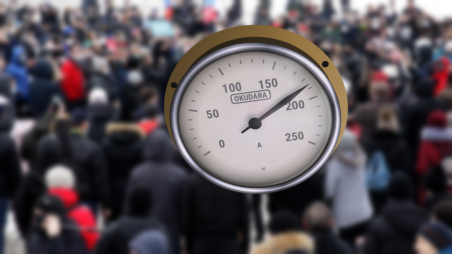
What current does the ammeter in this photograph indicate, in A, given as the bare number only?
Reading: 185
